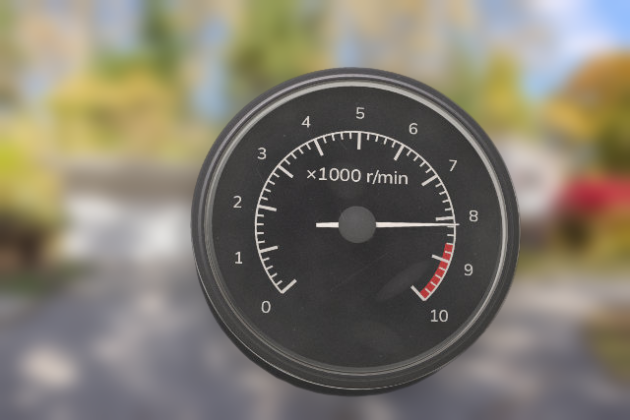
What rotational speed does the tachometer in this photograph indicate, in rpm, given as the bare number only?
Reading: 8200
